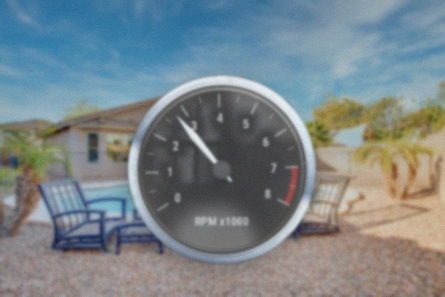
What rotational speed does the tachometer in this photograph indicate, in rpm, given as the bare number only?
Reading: 2750
